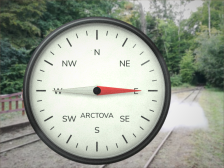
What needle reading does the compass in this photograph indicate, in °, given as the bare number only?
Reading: 90
